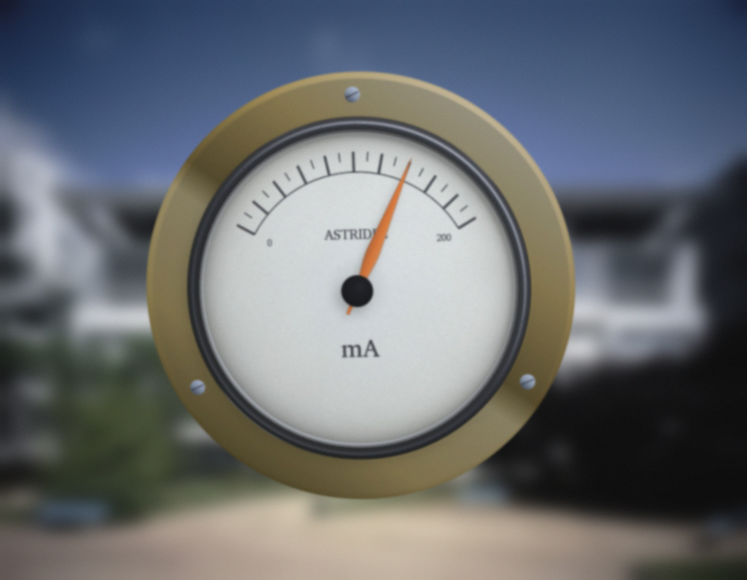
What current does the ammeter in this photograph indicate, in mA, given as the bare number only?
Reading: 140
